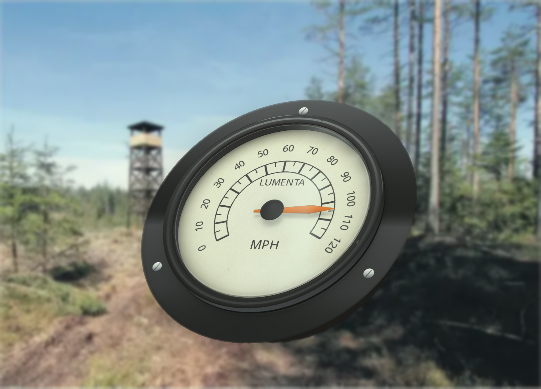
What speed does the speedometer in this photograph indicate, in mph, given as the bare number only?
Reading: 105
